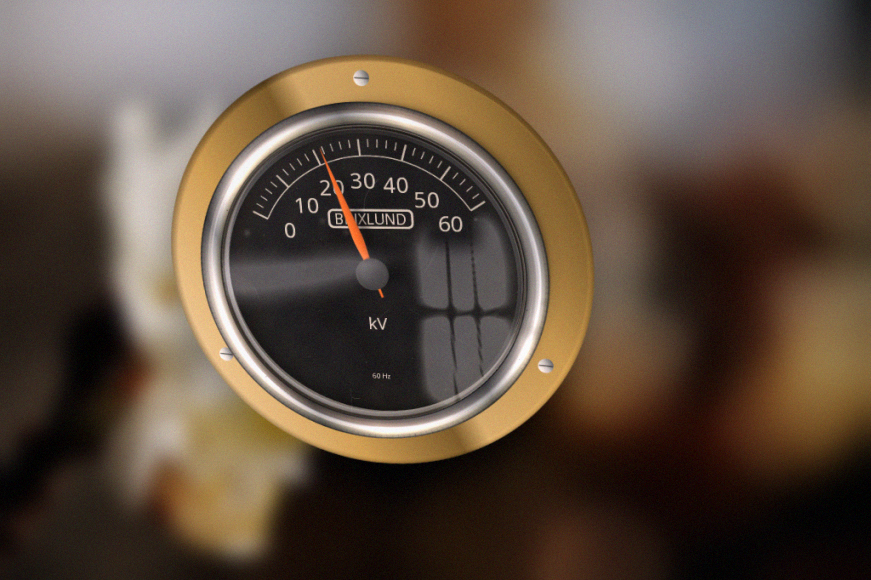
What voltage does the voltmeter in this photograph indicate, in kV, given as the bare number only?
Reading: 22
